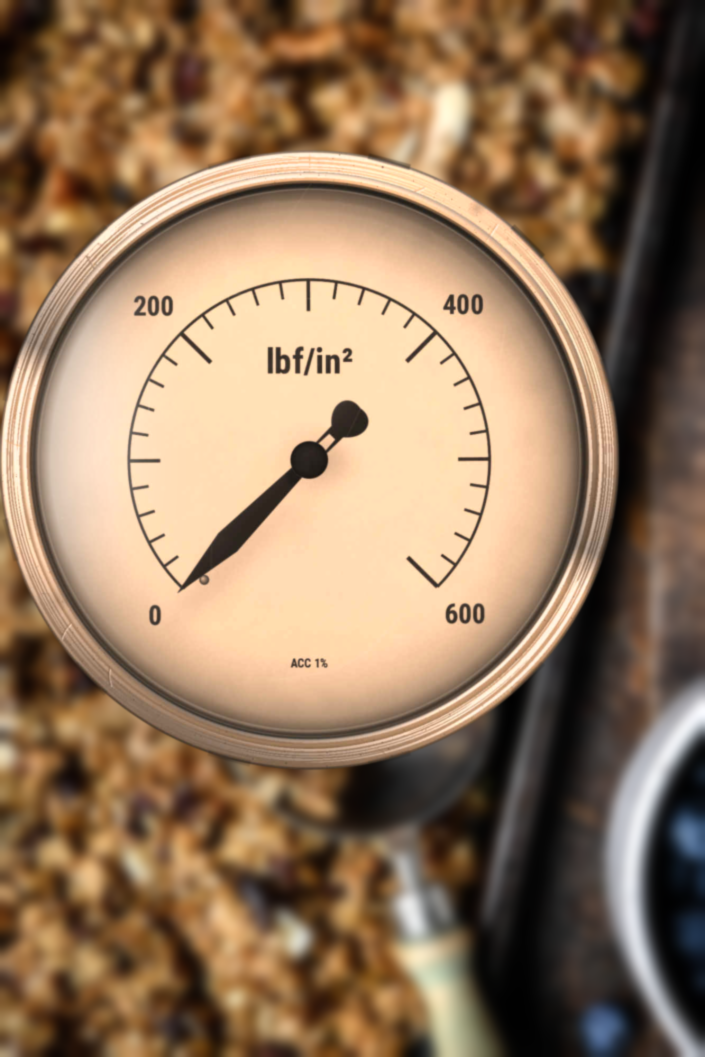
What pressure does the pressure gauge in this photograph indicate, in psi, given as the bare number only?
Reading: 0
